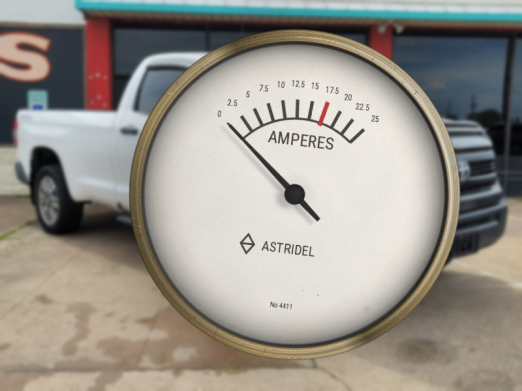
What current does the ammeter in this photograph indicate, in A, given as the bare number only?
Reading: 0
